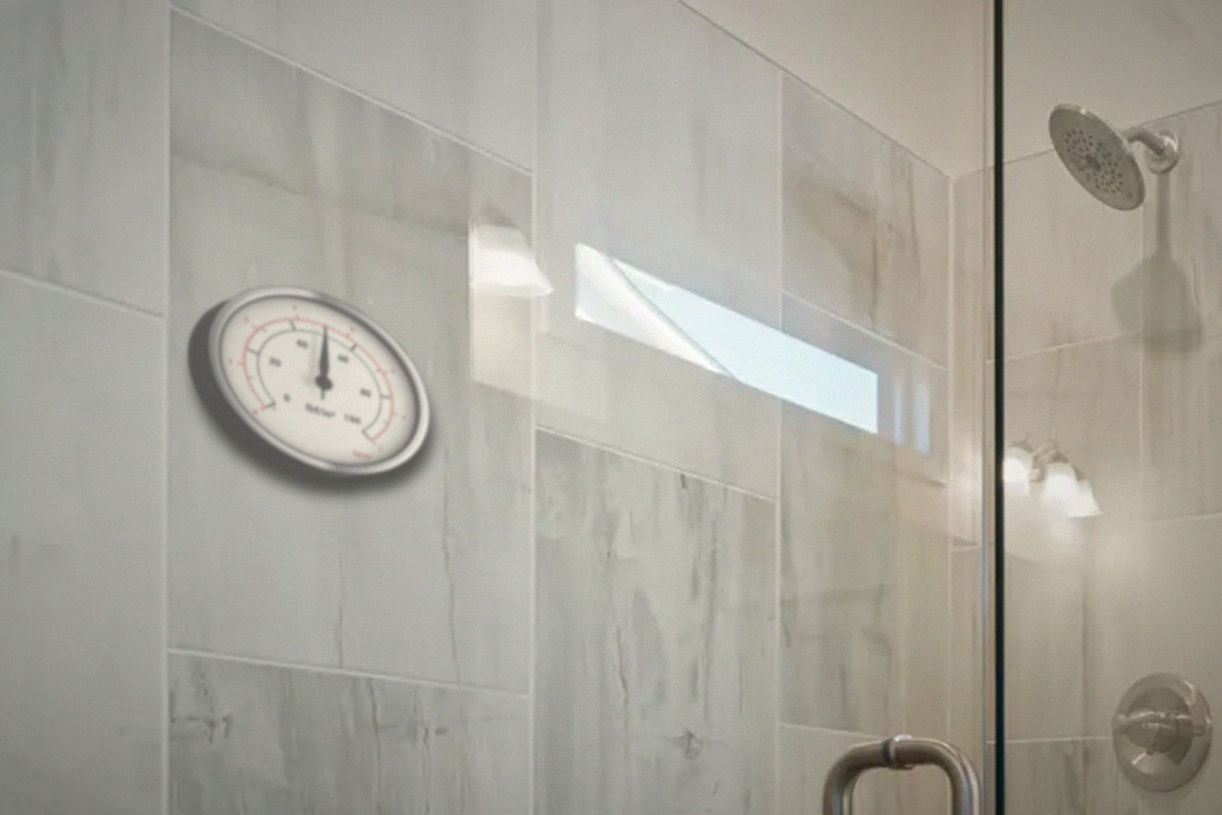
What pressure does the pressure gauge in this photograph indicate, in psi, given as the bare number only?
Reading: 50
